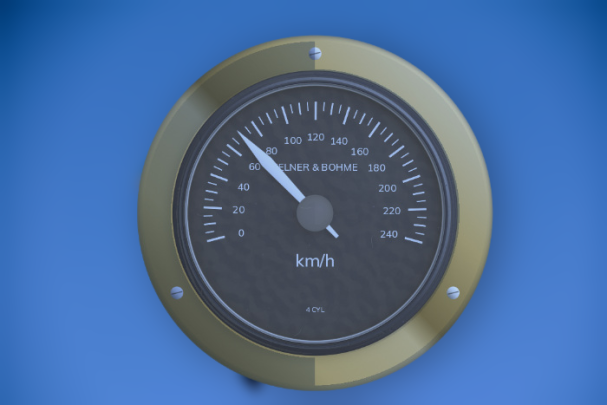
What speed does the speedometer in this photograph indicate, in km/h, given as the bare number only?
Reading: 70
